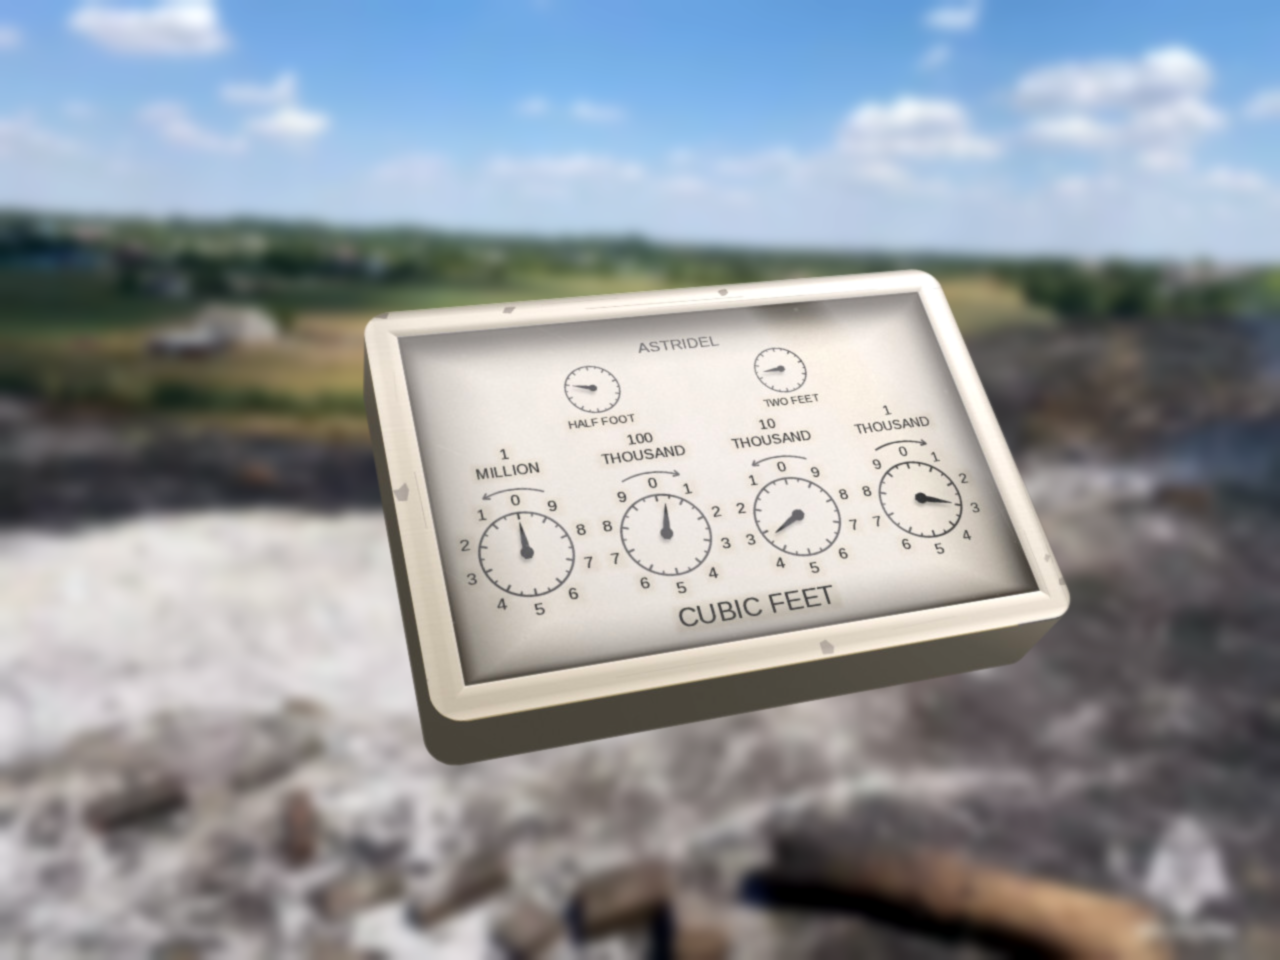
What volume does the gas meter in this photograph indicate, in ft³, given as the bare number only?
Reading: 3300
